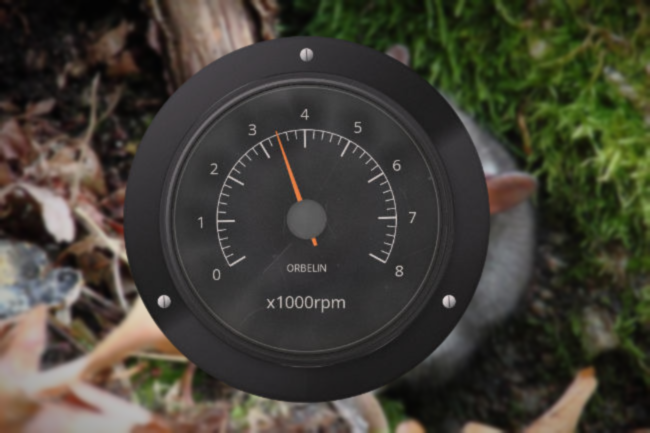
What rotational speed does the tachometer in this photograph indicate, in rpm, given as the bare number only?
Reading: 3400
